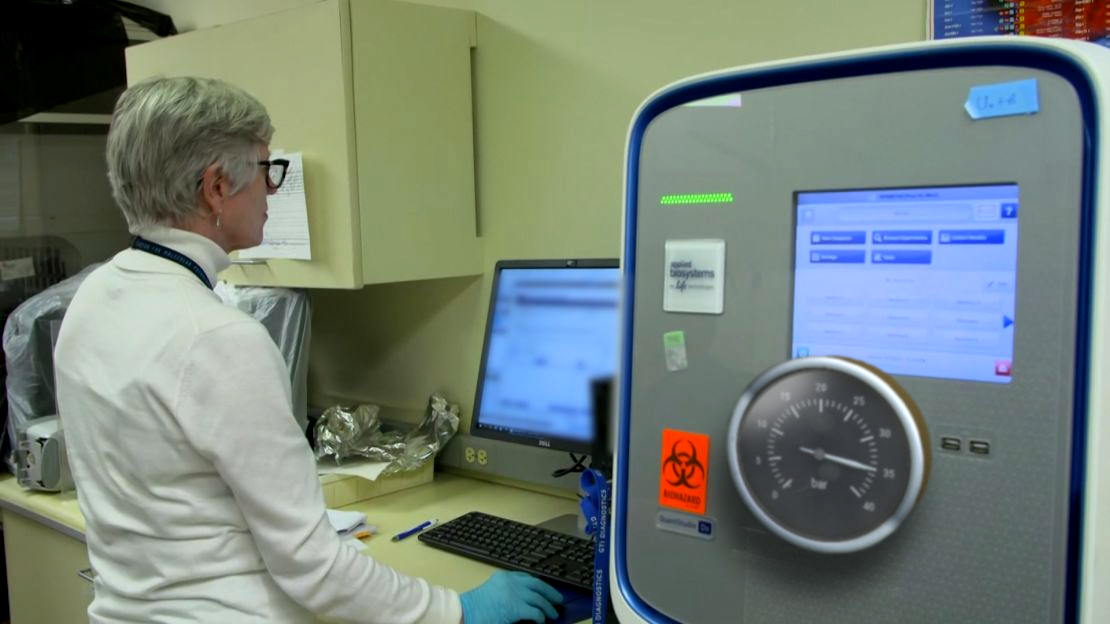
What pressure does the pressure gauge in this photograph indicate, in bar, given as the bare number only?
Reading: 35
